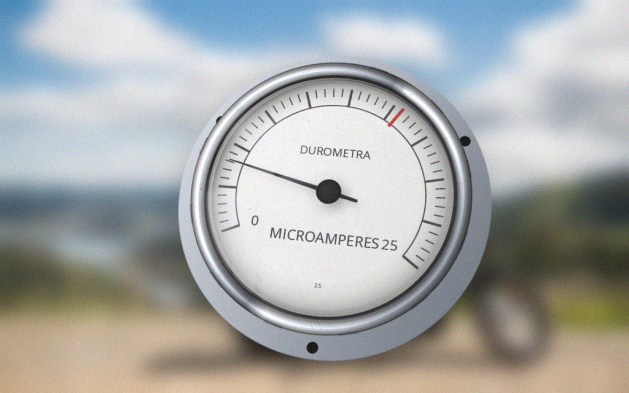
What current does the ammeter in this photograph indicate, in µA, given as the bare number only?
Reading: 4
